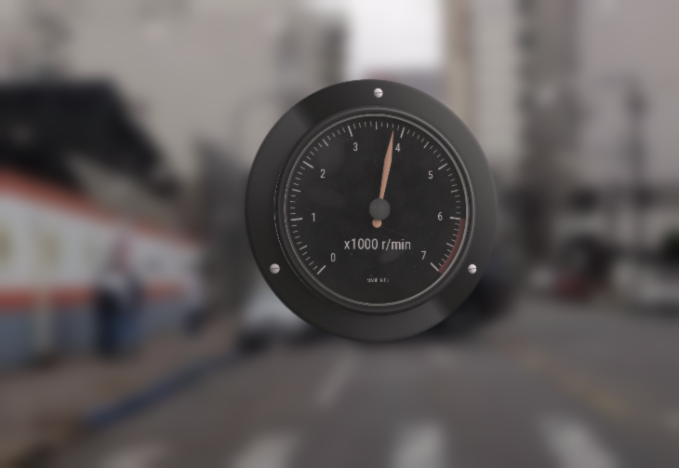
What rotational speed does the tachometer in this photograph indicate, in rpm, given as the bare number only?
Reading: 3800
